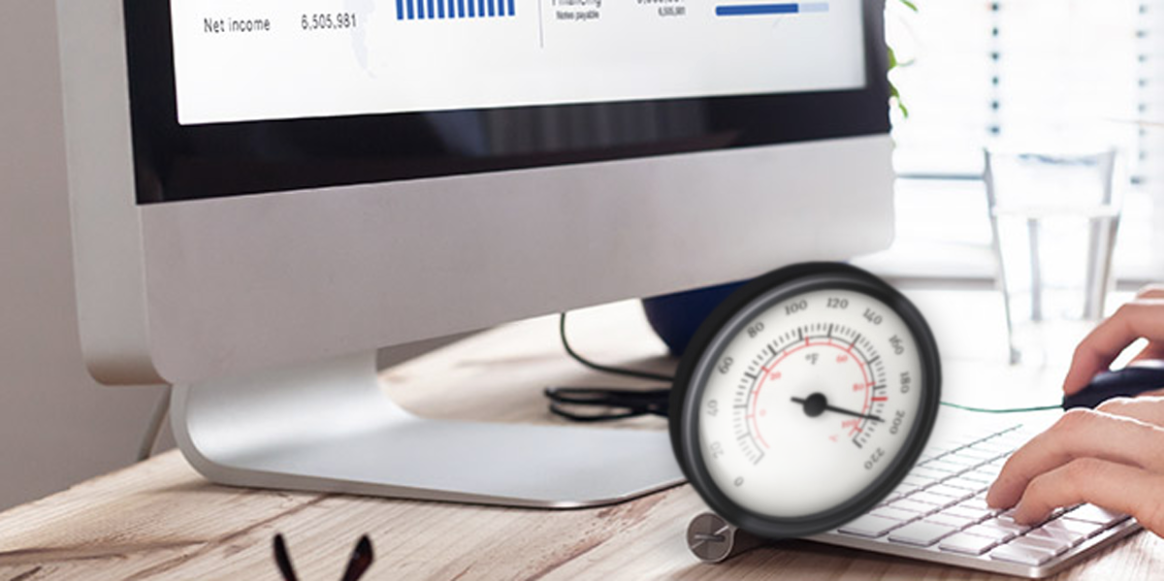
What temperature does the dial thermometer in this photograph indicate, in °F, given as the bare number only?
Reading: 200
